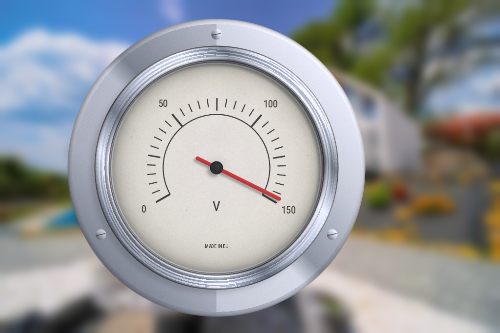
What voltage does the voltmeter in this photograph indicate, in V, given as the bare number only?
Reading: 147.5
